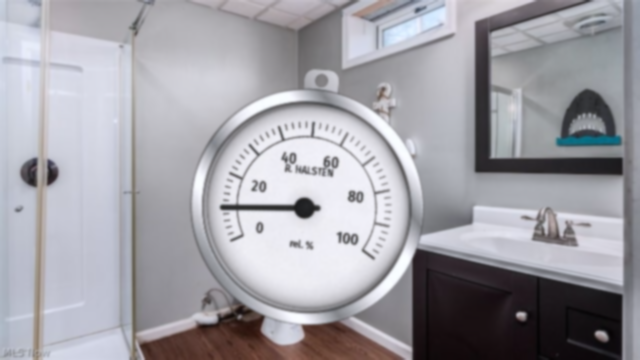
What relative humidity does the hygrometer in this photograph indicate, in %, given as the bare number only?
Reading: 10
